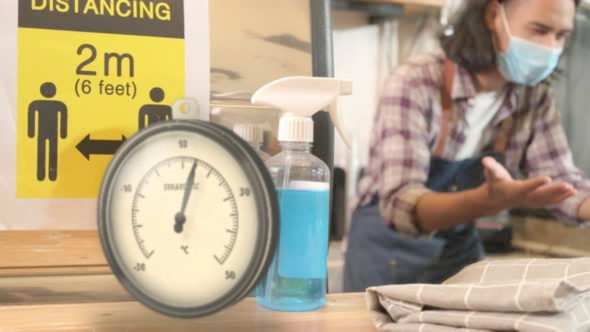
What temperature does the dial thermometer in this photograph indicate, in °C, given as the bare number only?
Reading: 15
